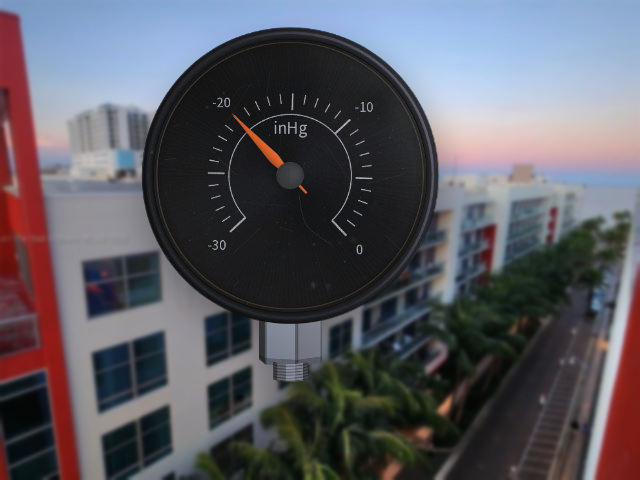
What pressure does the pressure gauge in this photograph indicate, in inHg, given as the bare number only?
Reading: -20
